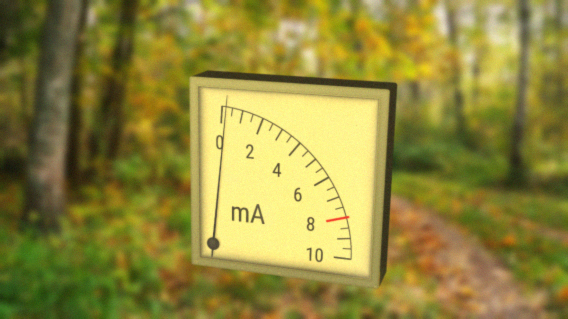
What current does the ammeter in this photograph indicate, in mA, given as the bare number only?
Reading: 0.25
